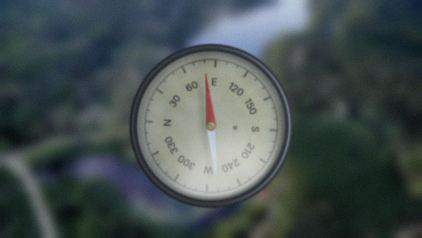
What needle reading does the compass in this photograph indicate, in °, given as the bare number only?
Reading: 80
